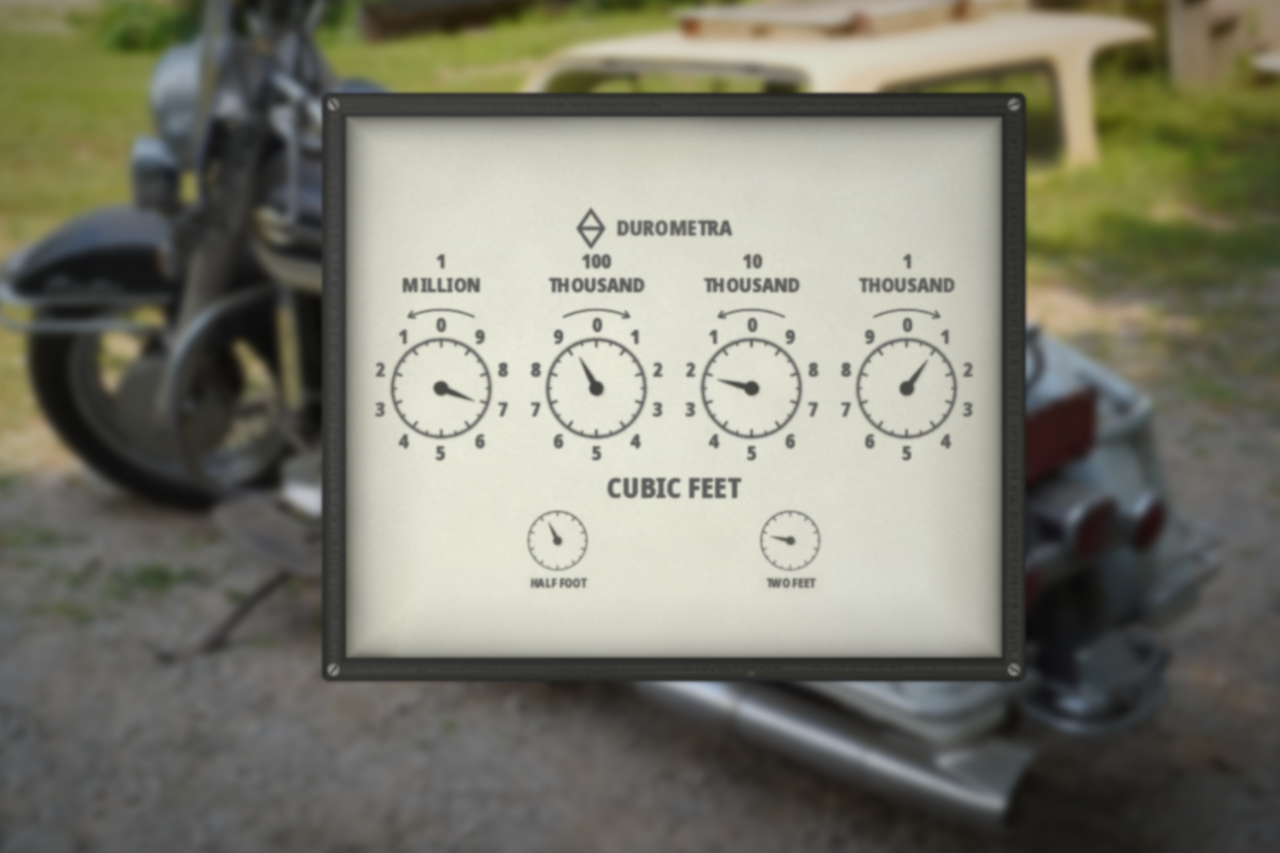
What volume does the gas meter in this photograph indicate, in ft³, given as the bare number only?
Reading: 692100
